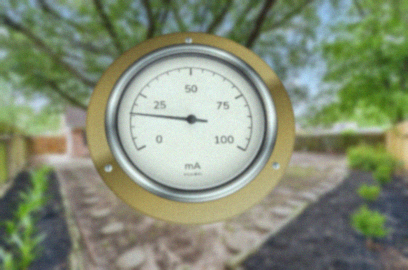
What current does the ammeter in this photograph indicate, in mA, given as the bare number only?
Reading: 15
